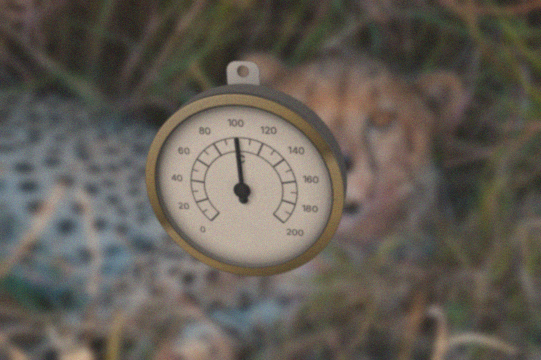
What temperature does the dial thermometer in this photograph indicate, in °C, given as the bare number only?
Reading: 100
